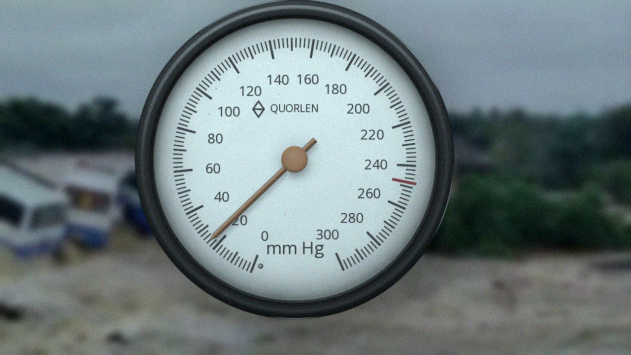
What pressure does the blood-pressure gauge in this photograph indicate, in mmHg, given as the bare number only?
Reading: 24
